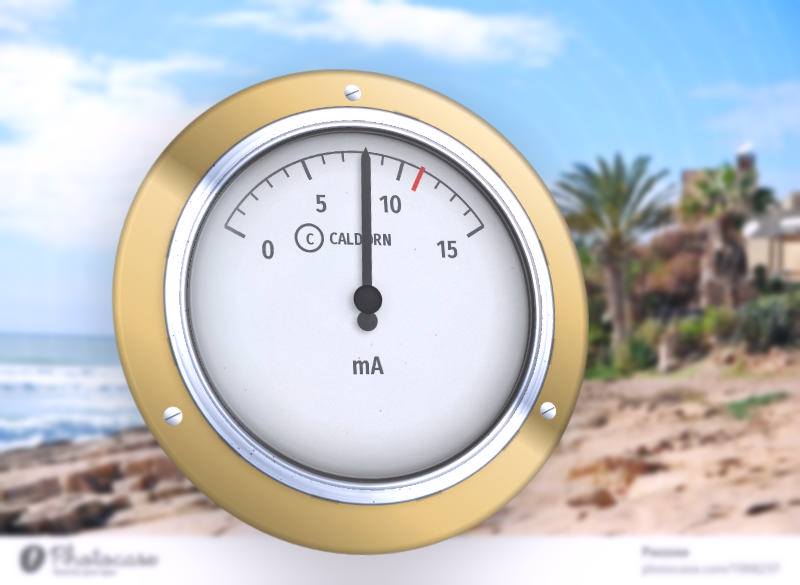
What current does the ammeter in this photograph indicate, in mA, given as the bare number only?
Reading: 8
